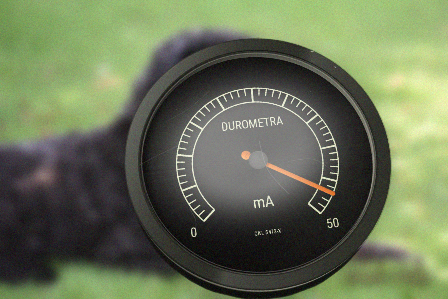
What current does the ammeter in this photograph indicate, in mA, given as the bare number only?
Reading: 47
